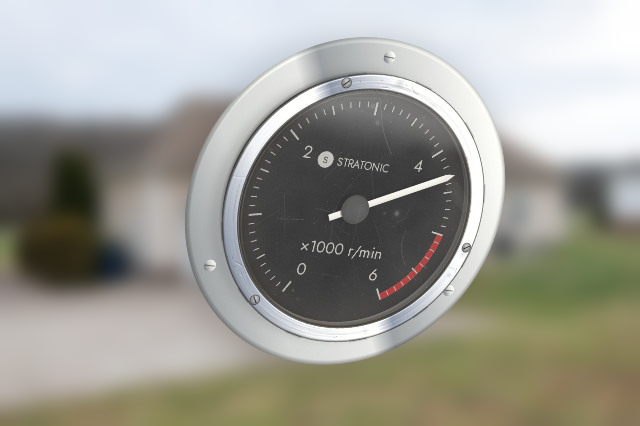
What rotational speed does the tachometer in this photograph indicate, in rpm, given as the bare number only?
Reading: 4300
